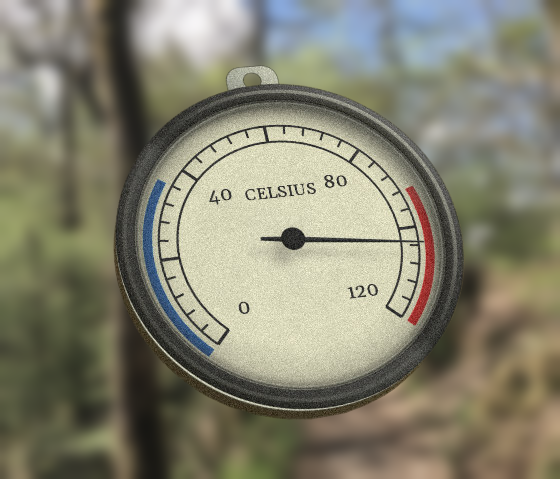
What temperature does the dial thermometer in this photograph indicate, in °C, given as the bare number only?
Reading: 104
